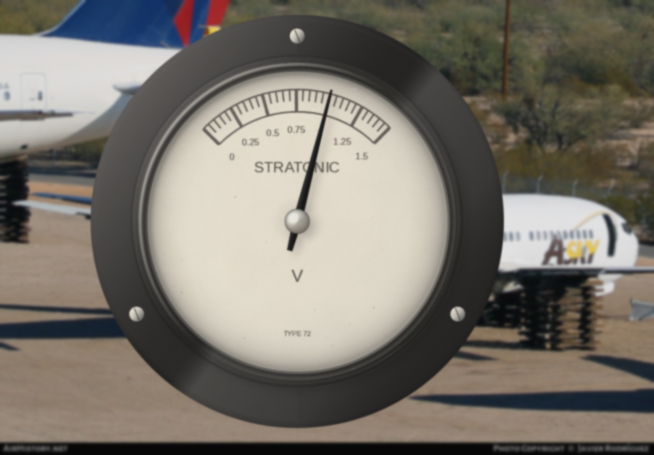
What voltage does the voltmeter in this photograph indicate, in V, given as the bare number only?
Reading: 1
